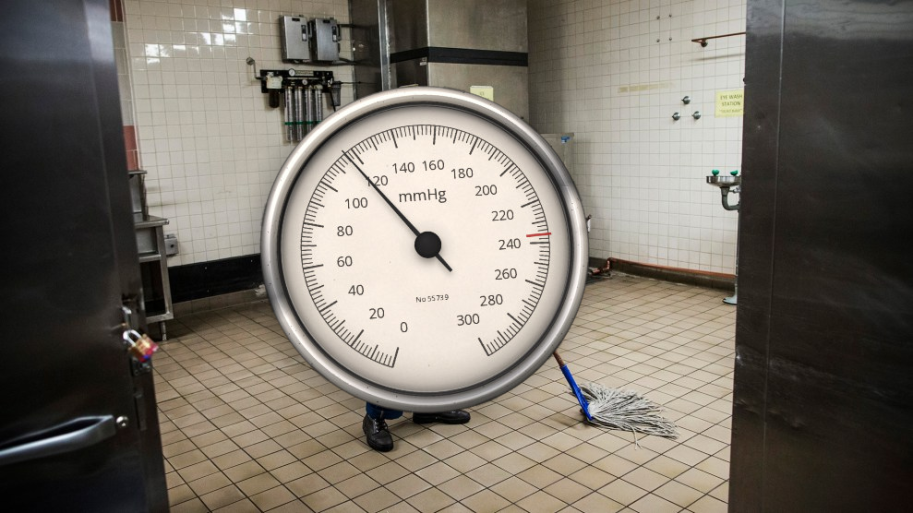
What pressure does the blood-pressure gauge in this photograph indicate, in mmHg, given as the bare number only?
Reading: 116
